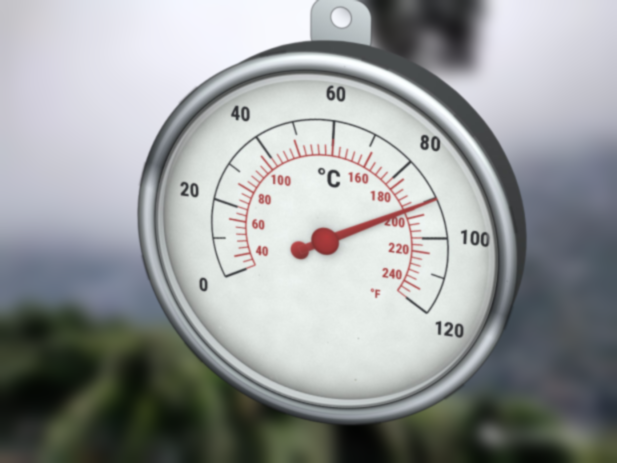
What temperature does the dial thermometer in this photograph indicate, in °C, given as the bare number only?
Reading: 90
